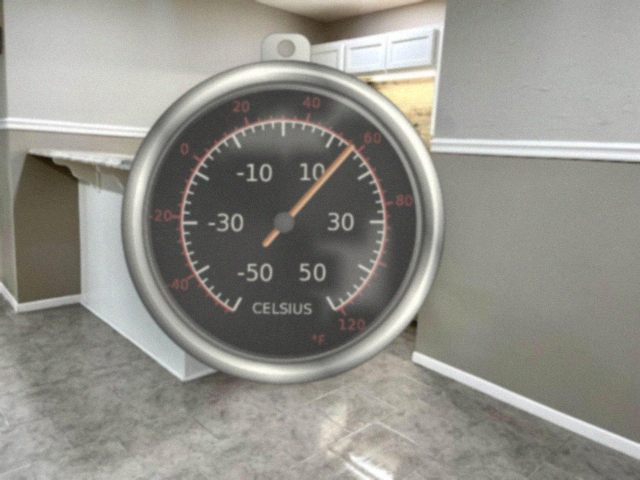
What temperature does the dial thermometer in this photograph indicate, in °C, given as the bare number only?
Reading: 14
